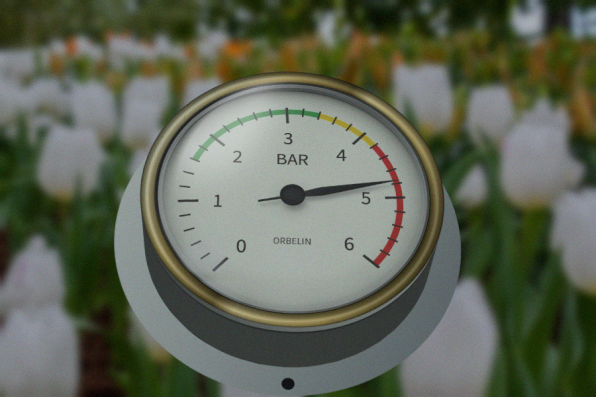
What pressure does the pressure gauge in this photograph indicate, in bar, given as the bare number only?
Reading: 4.8
